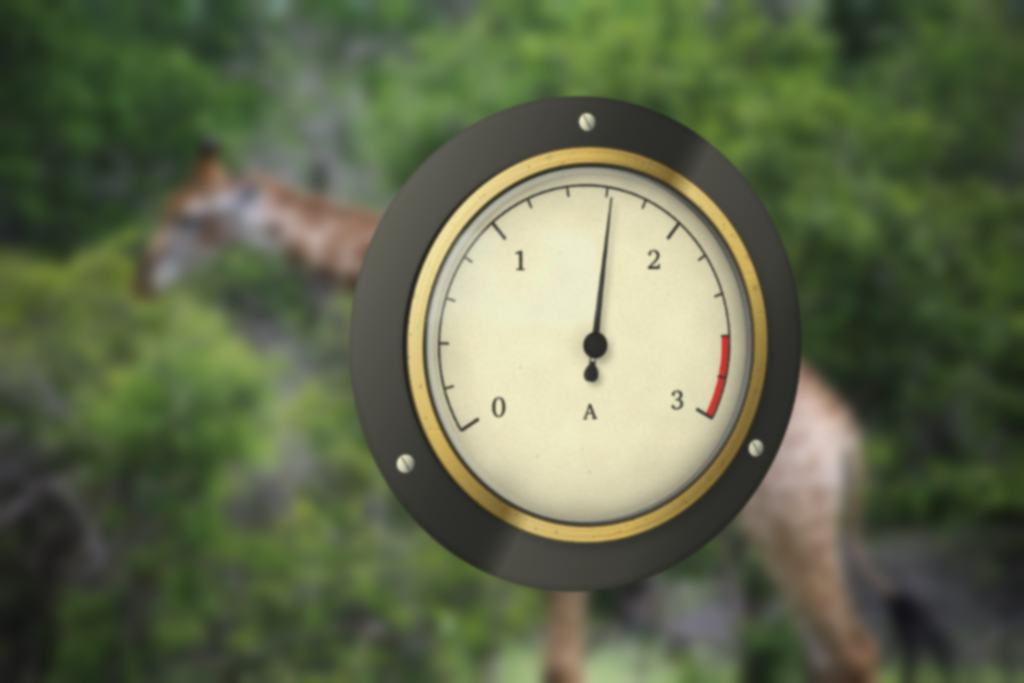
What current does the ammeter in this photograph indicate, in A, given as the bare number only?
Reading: 1.6
